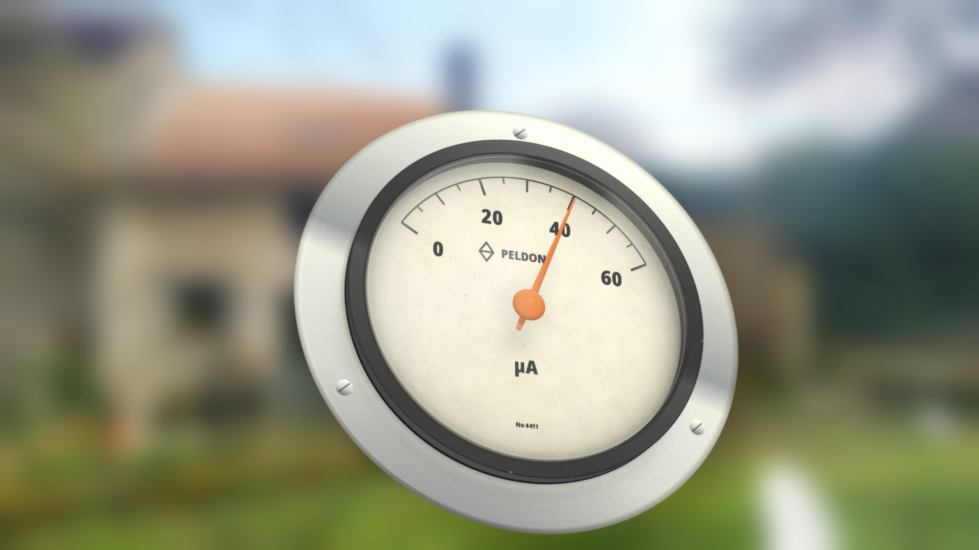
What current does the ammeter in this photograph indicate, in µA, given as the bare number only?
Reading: 40
